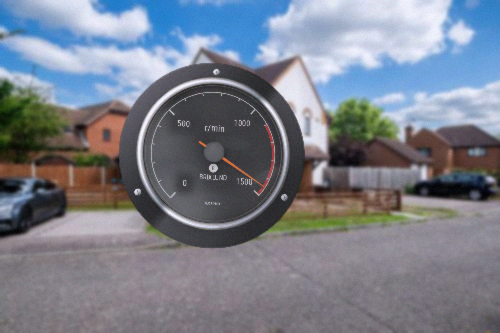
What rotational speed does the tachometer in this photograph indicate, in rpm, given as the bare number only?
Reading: 1450
